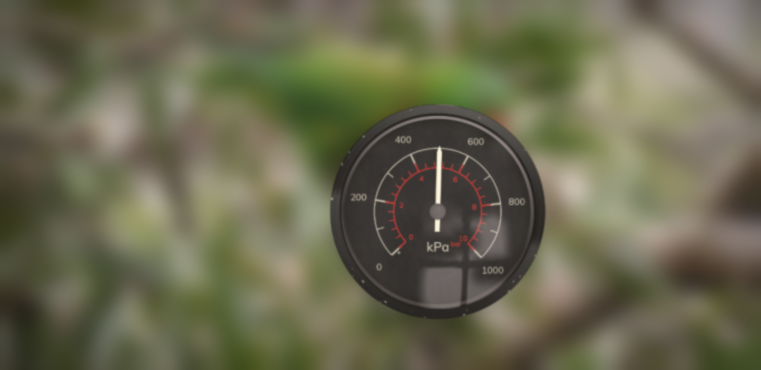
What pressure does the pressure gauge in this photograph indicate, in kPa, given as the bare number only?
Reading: 500
